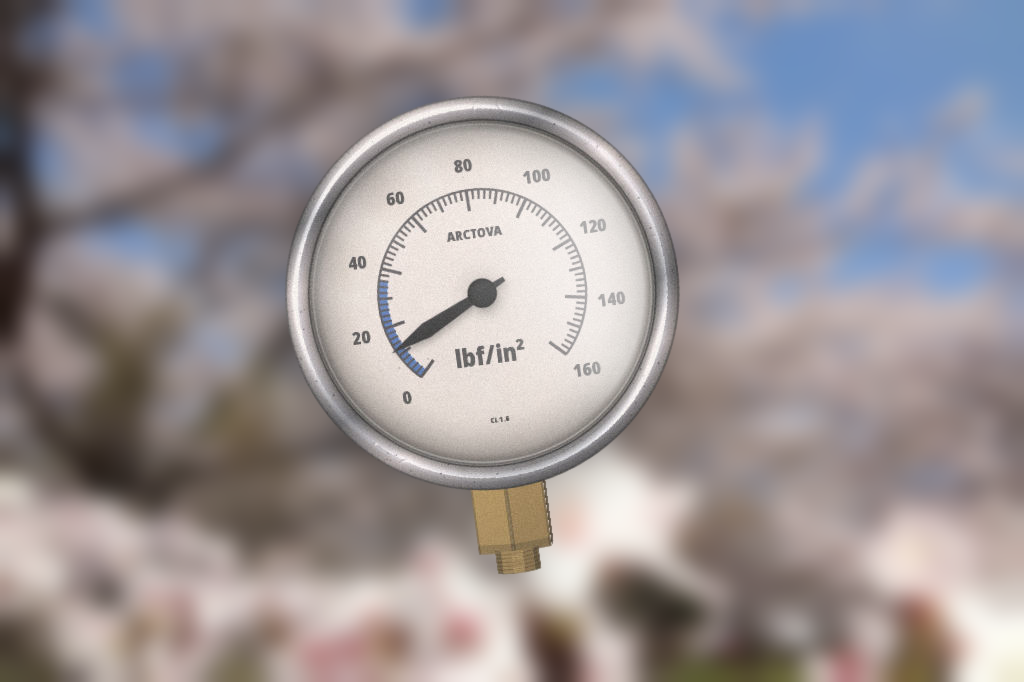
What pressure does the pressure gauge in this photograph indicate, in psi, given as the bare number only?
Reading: 12
